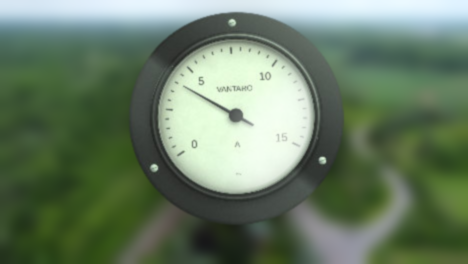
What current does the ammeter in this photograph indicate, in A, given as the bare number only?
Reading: 4
